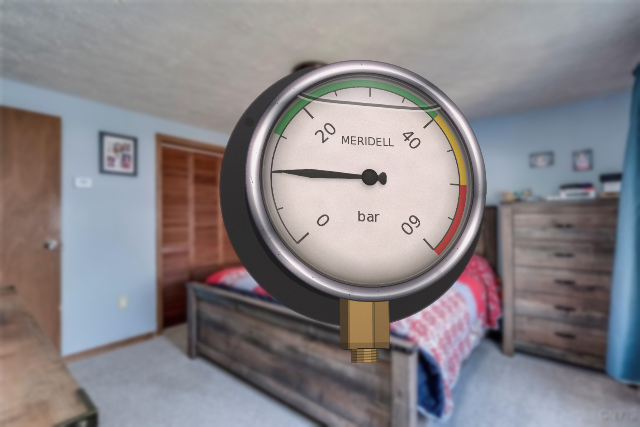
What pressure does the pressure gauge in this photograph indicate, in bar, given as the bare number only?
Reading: 10
